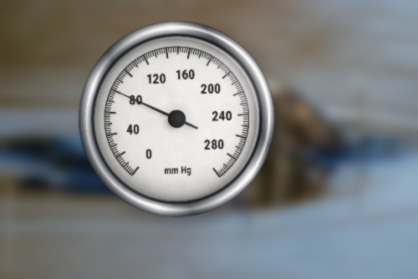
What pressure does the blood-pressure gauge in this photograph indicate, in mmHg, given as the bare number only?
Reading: 80
